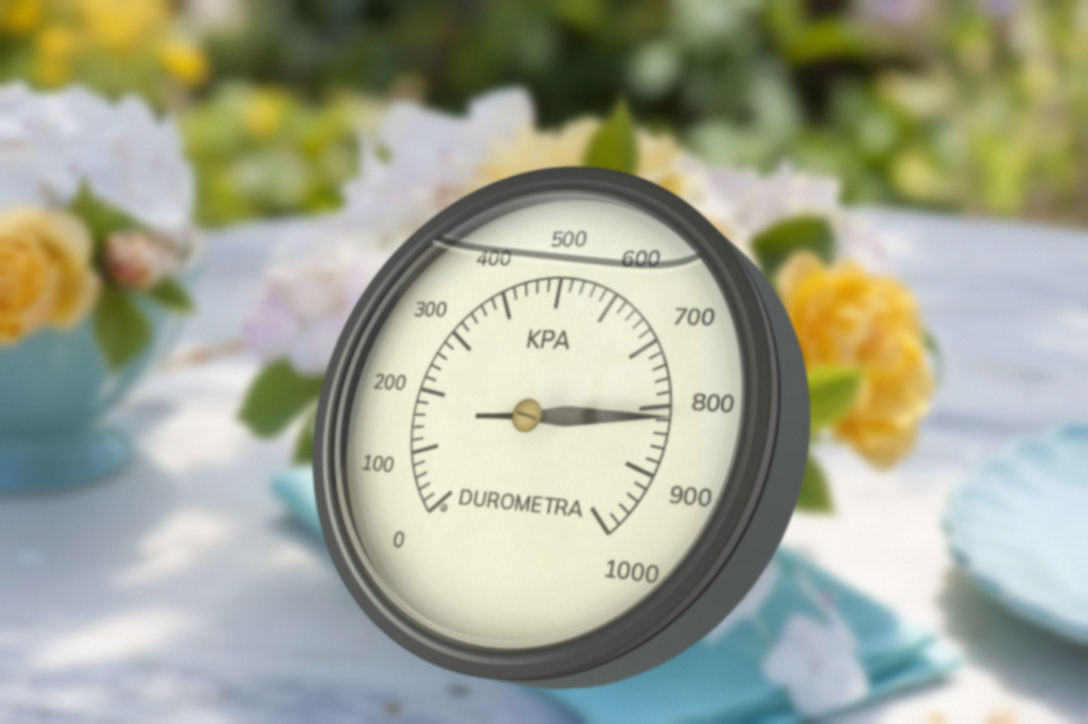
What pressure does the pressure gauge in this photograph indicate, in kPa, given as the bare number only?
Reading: 820
